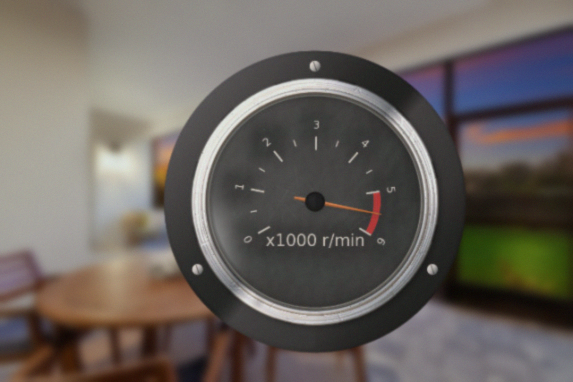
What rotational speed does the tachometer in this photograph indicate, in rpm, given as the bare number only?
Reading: 5500
